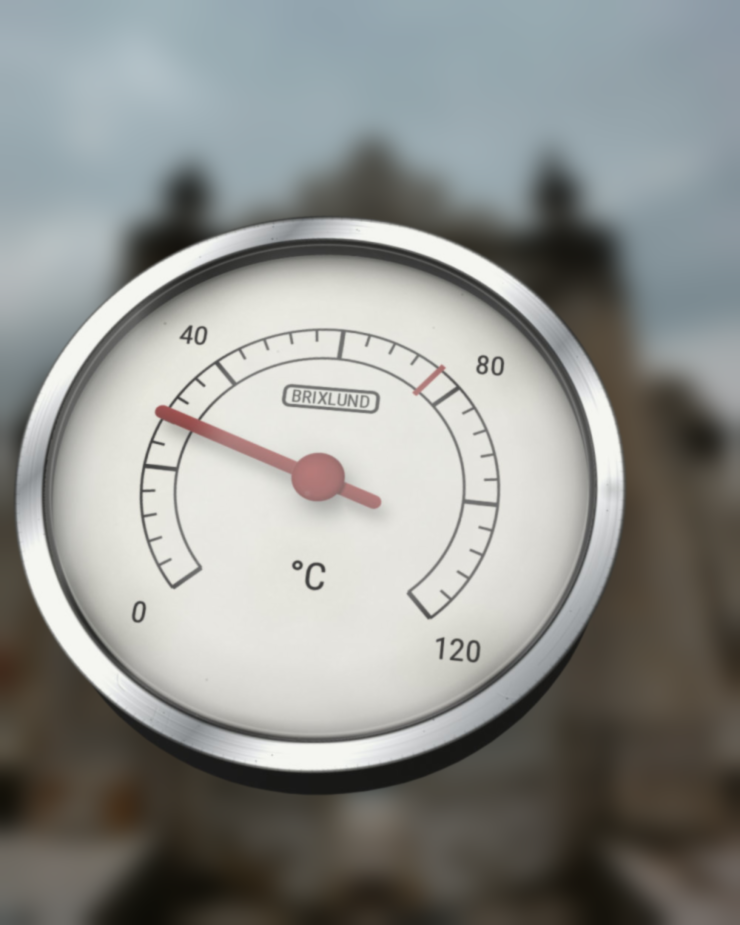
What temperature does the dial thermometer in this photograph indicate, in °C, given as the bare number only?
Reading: 28
